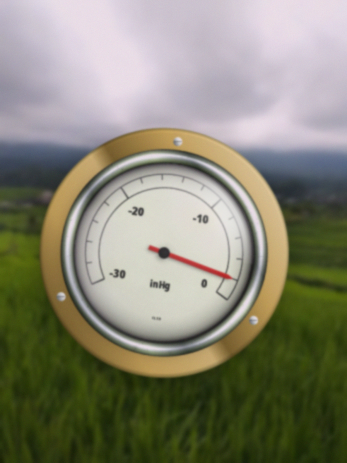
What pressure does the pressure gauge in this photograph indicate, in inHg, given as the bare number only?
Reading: -2
